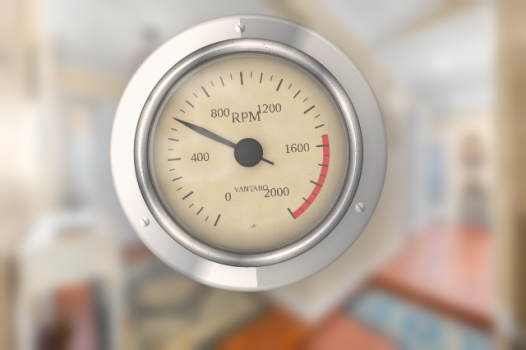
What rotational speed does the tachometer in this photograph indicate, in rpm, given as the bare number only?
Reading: 600
